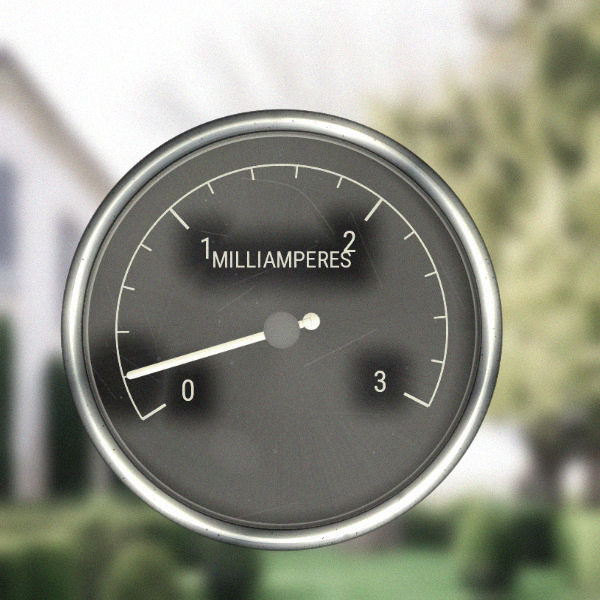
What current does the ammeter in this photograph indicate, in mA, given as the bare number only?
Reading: 0.2
